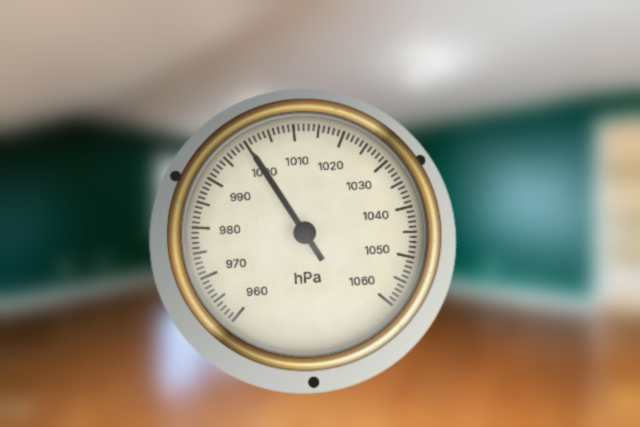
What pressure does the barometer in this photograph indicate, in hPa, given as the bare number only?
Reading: 1000
